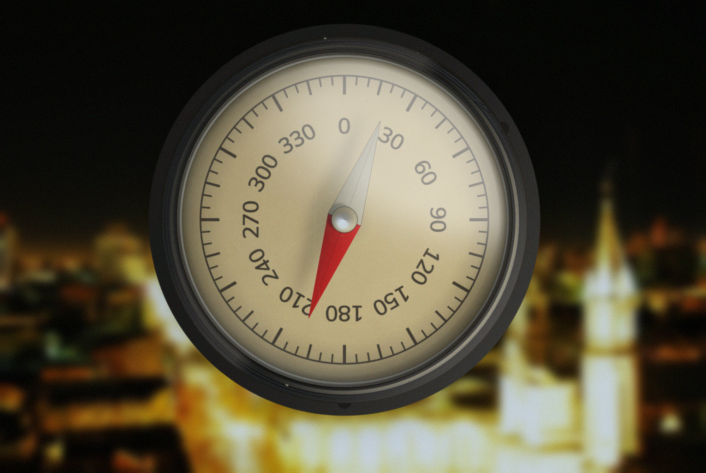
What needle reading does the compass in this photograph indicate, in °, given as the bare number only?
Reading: 200
